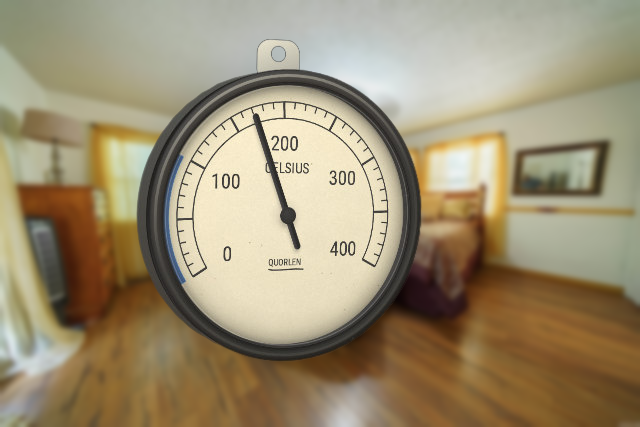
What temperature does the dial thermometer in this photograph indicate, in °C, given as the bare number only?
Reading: 170
